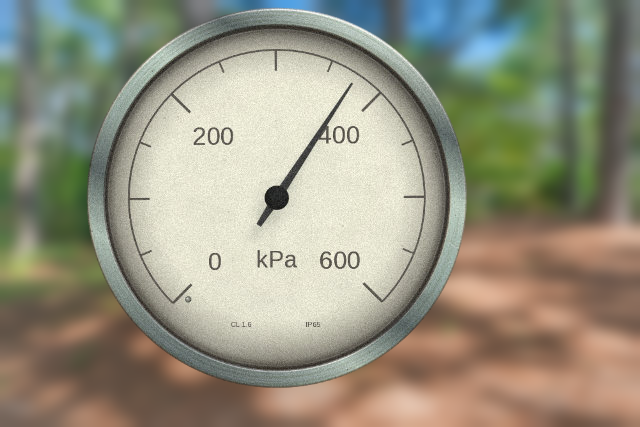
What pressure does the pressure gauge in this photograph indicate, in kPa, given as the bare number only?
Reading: 375
